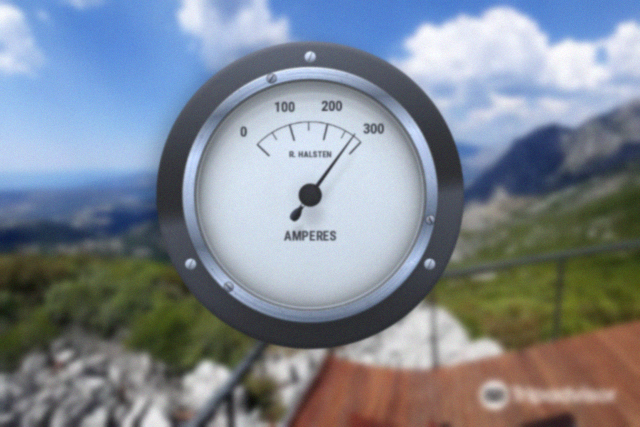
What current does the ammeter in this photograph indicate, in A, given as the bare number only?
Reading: 275
